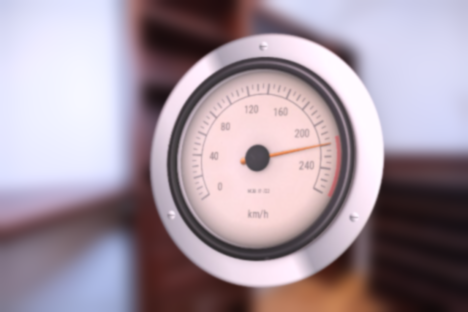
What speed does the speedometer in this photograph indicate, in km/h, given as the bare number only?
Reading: 220
